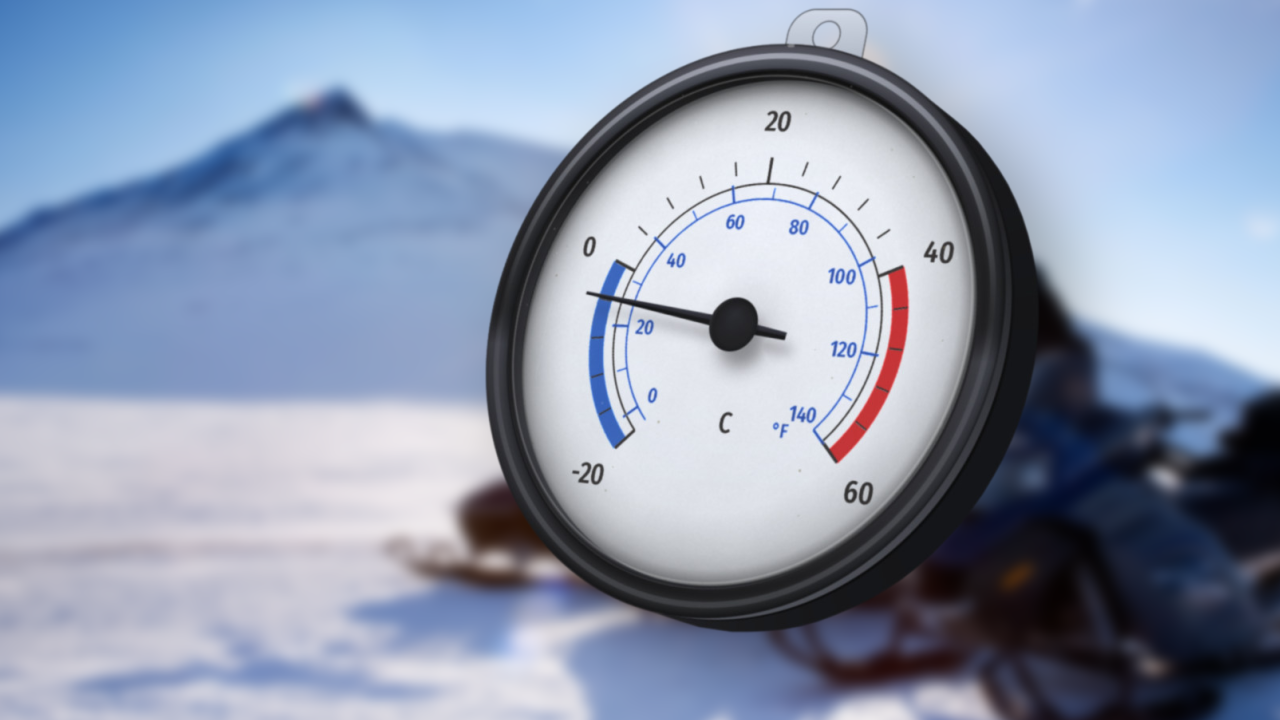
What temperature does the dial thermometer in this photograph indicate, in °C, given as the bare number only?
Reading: -4
